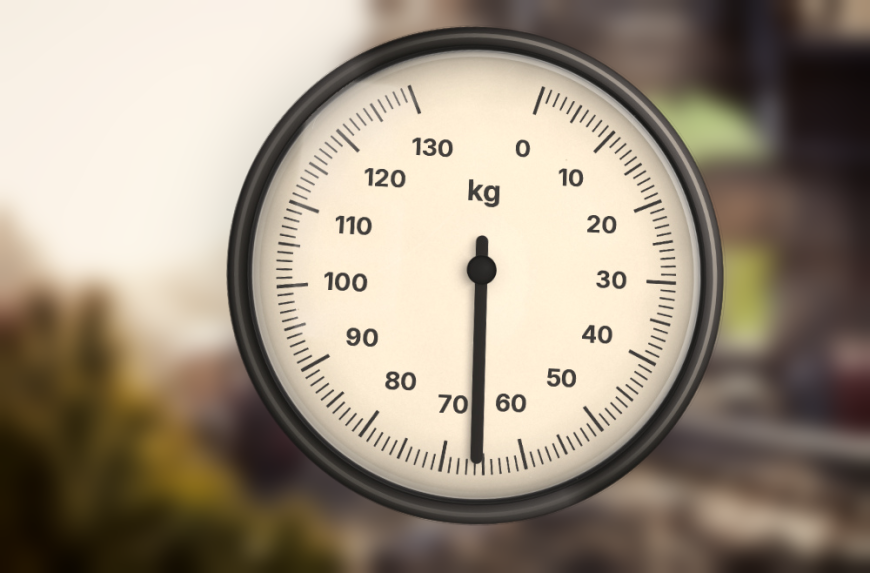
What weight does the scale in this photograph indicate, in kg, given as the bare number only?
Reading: 66
